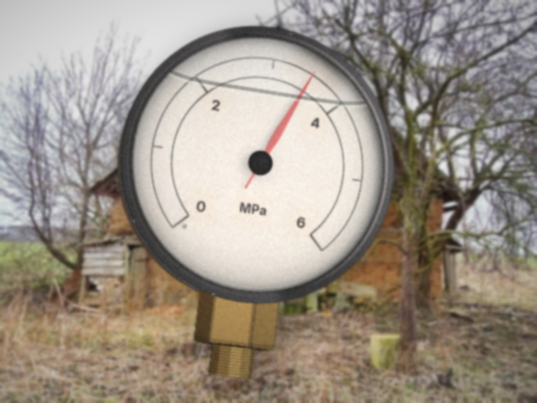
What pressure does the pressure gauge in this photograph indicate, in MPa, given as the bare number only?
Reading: 3.5
